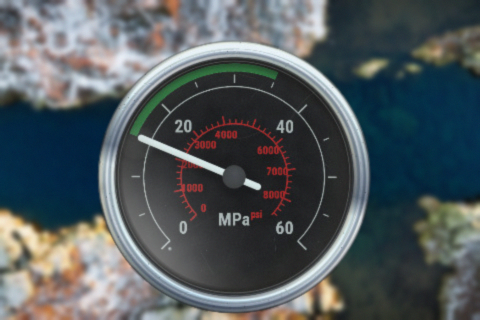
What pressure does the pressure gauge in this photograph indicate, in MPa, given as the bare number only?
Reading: 15
